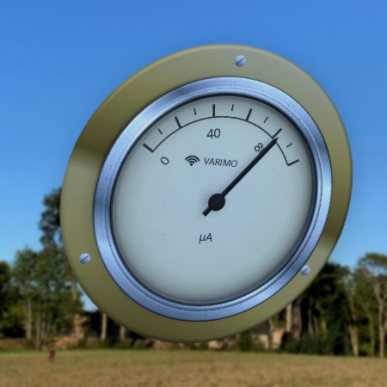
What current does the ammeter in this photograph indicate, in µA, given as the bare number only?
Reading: 80
